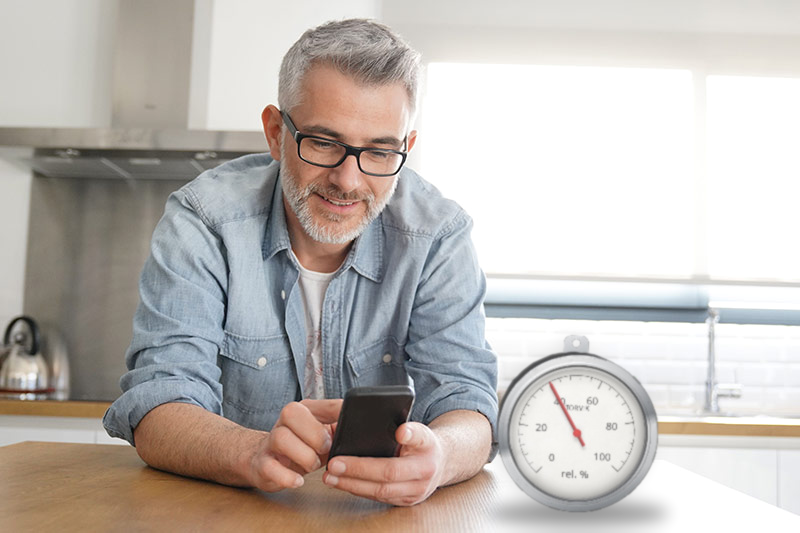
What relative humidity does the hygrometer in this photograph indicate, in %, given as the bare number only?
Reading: 40
